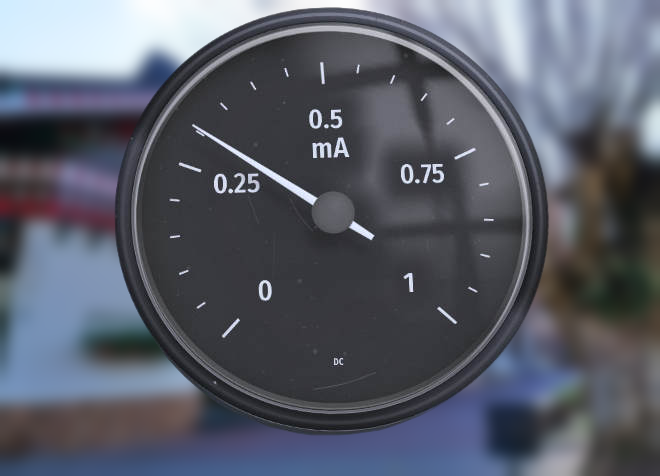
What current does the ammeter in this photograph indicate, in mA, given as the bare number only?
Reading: 0.3
